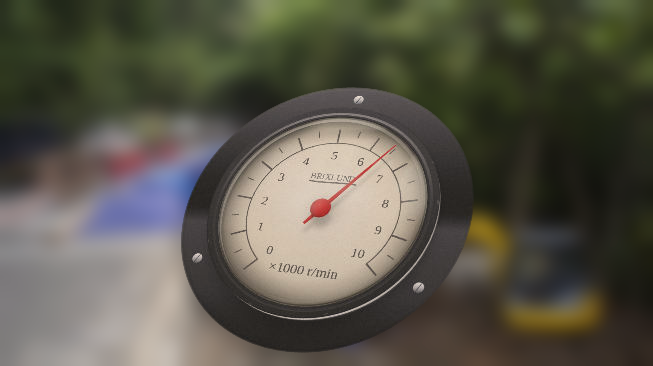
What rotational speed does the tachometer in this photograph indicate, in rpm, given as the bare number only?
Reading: 6500
